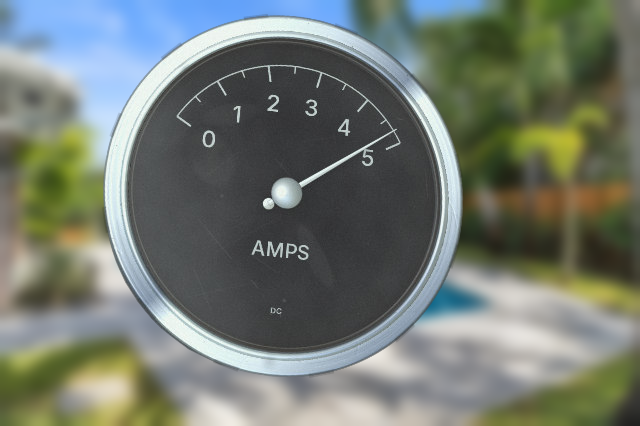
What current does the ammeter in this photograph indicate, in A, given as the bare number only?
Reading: 4.75
